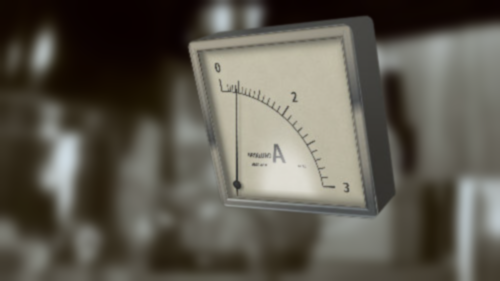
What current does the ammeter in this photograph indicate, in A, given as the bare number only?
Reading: 1
